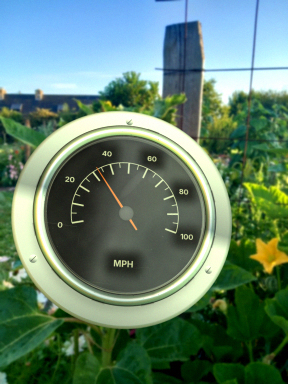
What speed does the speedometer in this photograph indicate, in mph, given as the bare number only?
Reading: 32.5
